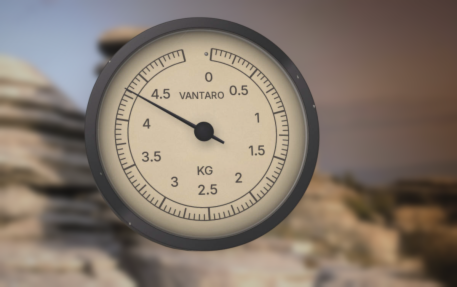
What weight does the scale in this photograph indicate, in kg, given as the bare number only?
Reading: 4.3
